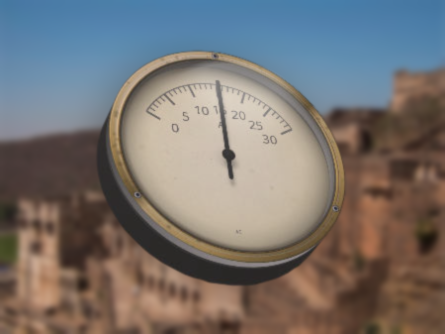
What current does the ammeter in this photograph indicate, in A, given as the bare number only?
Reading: 15
